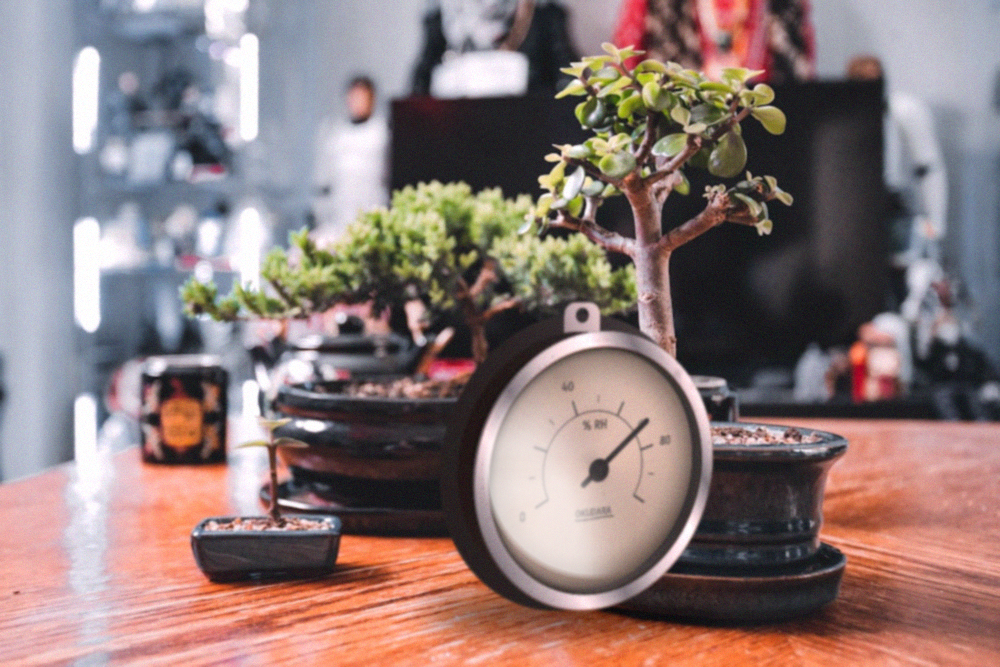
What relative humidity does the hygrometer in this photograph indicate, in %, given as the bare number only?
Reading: 70
